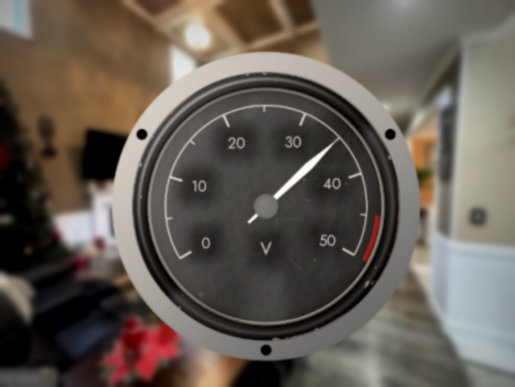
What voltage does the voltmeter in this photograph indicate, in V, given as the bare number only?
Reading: 35
